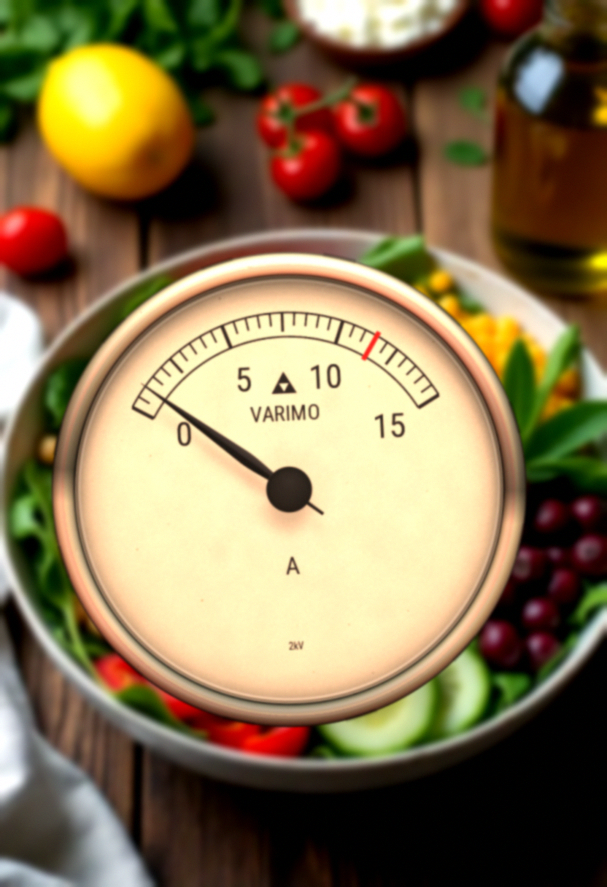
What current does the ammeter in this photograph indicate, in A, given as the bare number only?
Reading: 1
